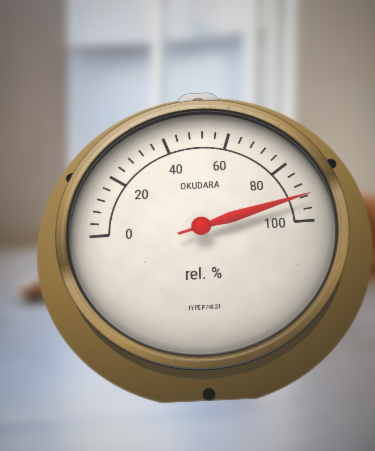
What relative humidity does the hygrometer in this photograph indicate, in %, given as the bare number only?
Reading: 92
